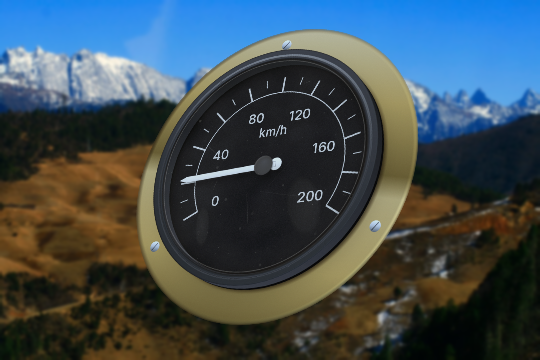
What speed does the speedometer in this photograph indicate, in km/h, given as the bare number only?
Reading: 20
